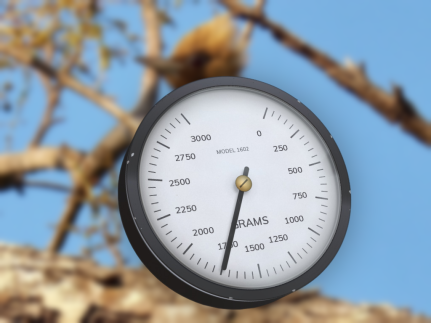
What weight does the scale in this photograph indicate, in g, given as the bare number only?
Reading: 1750
